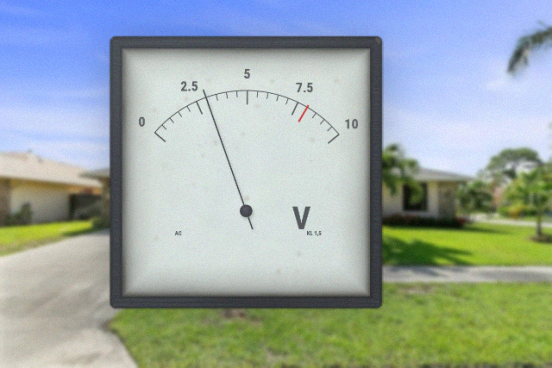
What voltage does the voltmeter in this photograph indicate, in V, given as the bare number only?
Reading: 3
